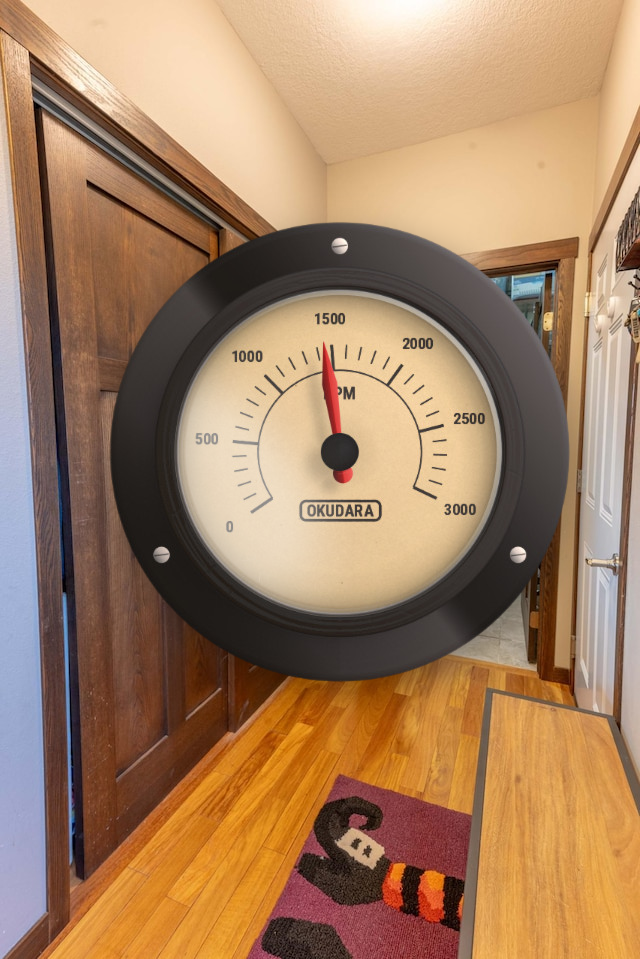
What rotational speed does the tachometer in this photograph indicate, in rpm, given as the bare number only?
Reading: 1450
